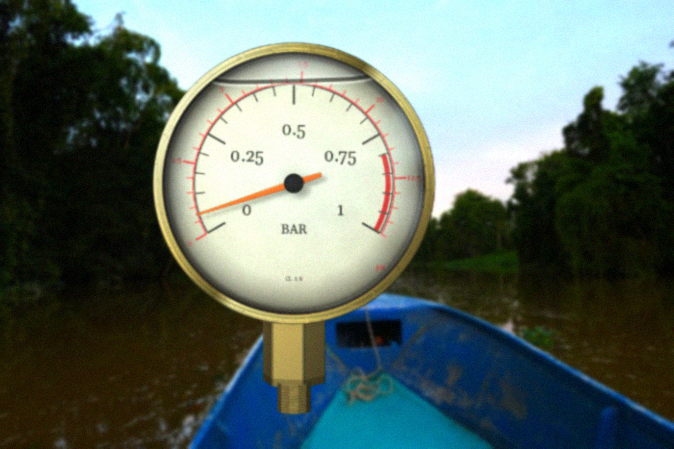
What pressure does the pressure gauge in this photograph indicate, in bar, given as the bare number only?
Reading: 0.05
